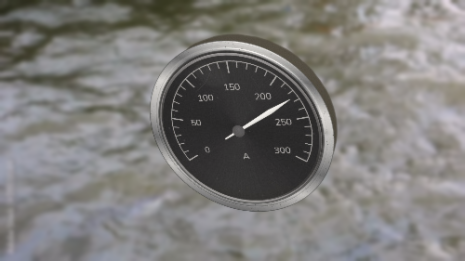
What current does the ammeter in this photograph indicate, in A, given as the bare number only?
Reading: 225
